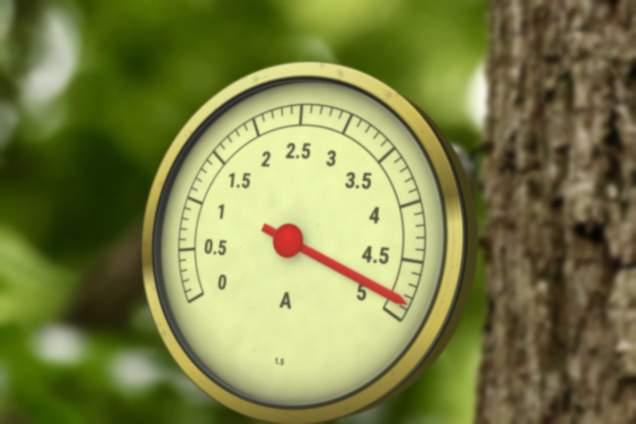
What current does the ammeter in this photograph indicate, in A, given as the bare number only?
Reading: 4.85
